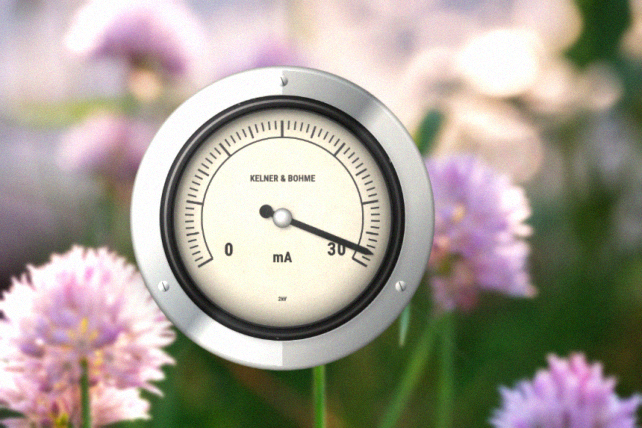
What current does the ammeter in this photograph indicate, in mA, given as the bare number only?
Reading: 29
